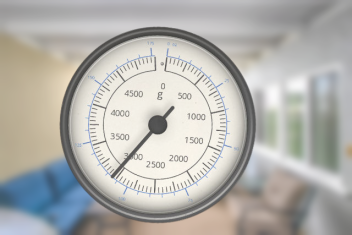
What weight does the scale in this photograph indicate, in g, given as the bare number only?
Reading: 3050
